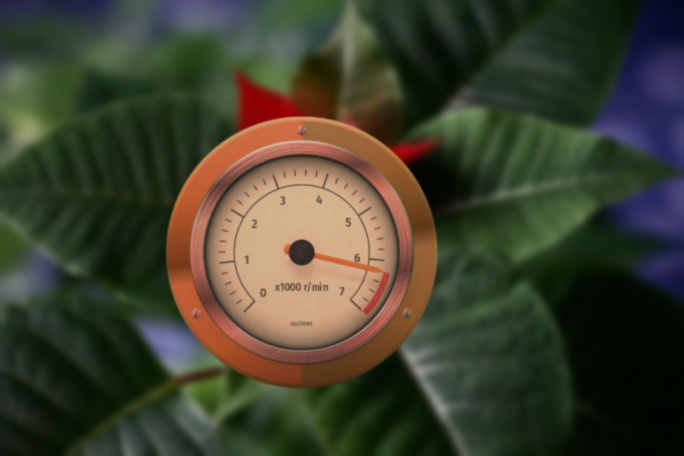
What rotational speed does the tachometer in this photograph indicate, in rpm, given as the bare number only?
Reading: 6200
